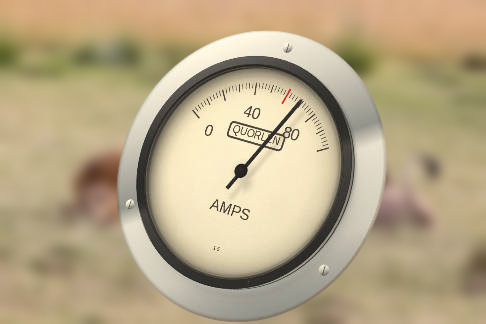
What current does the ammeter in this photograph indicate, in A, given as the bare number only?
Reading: 70
